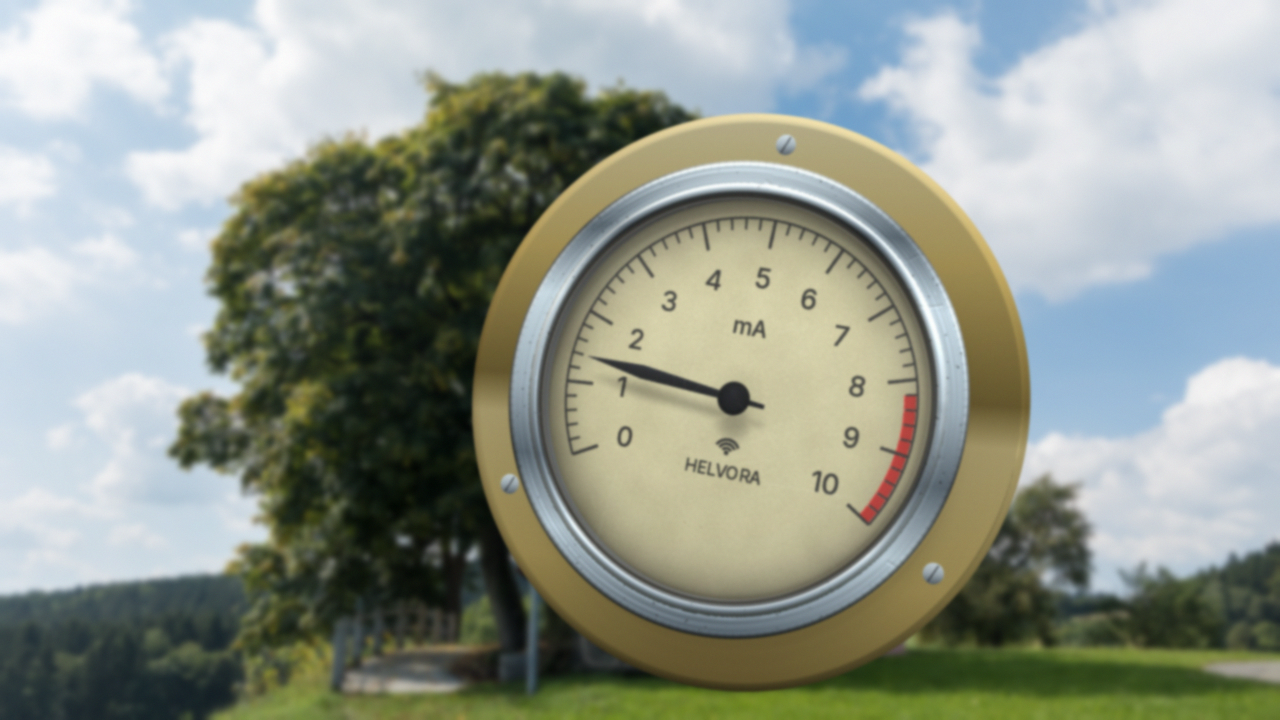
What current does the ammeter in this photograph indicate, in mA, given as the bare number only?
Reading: 1.4
